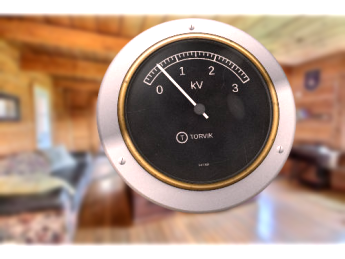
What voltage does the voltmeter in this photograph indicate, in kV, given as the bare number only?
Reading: 0.5
